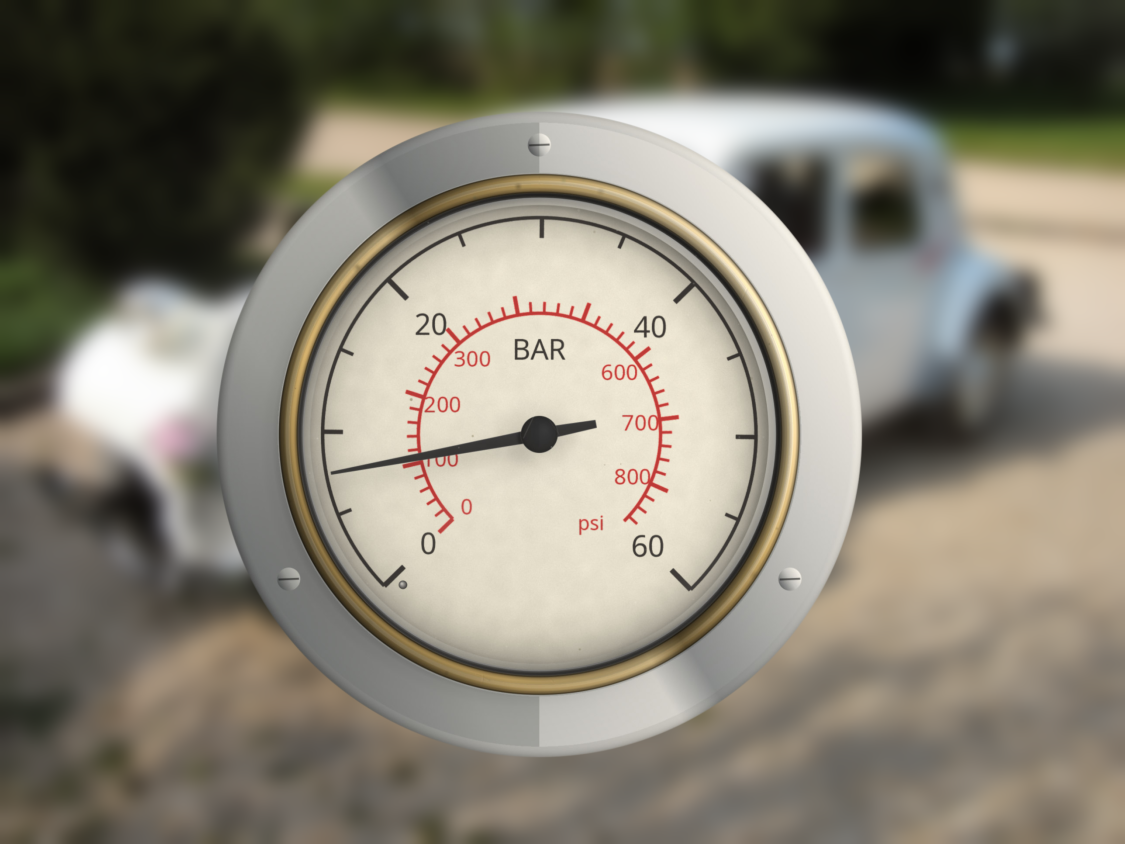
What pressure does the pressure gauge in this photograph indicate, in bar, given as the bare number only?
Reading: 7.5
